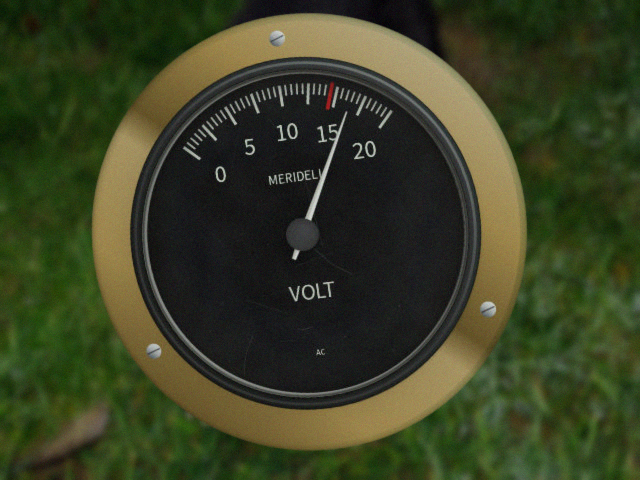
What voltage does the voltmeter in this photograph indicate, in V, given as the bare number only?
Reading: 16.5
